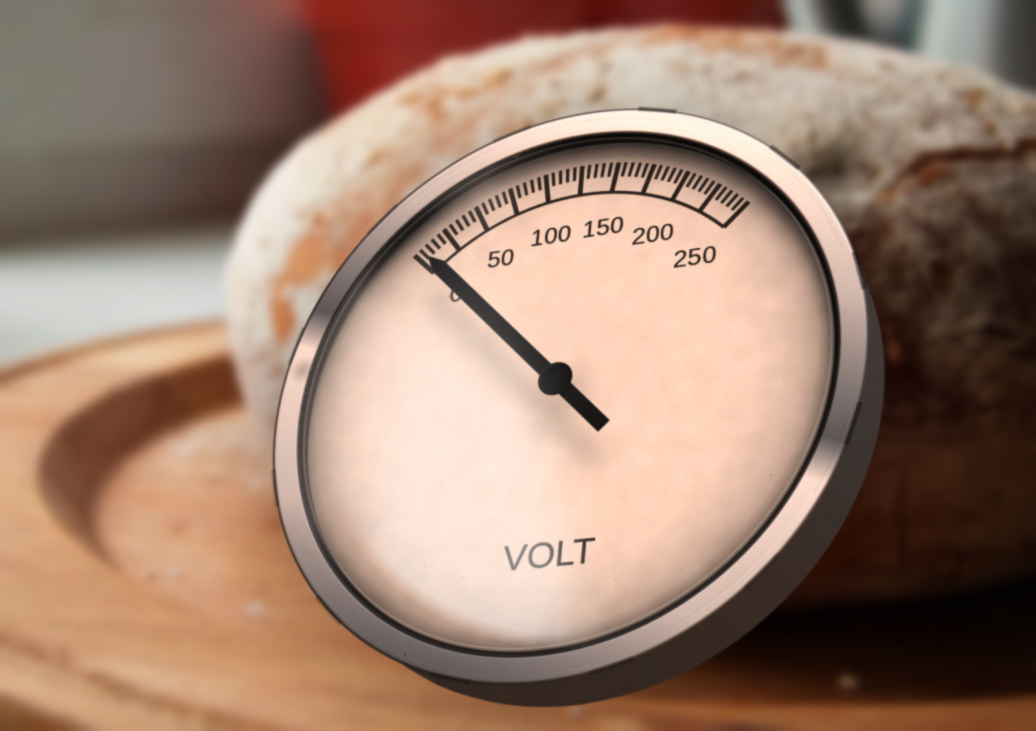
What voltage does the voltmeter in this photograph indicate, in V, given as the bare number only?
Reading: 5
